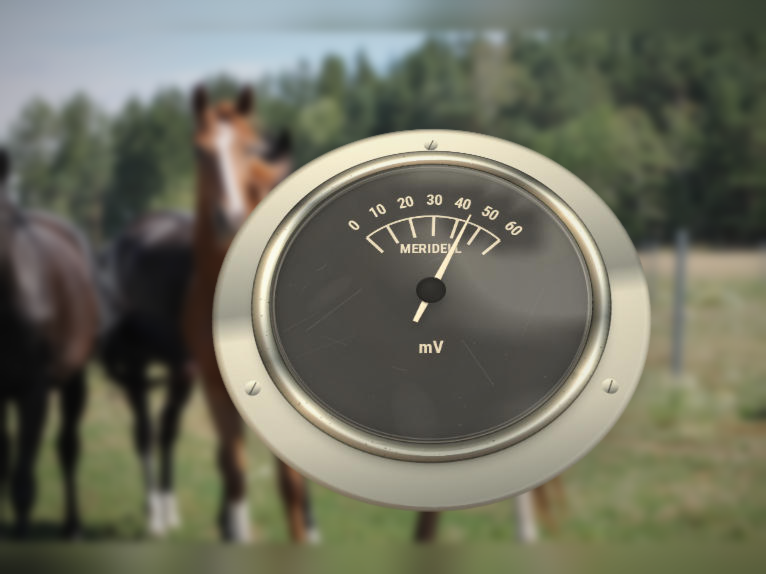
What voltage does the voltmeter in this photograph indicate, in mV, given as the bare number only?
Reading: 45
